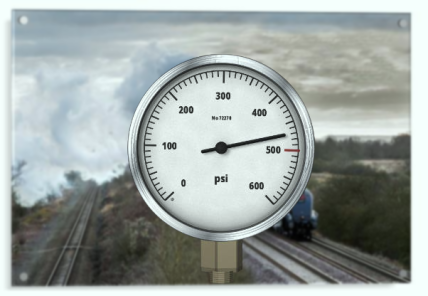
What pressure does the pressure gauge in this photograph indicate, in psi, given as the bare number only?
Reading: 470
